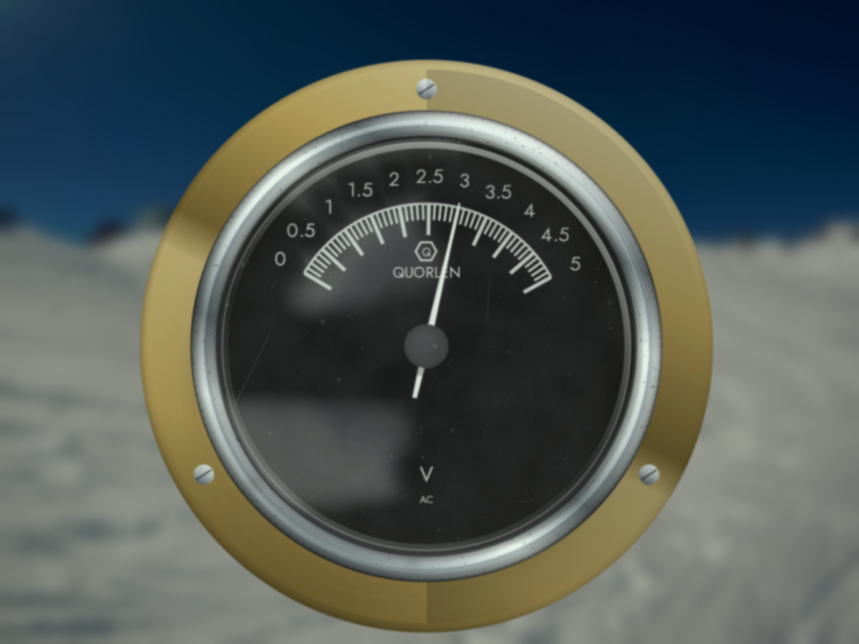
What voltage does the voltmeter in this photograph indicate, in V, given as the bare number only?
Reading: 3
